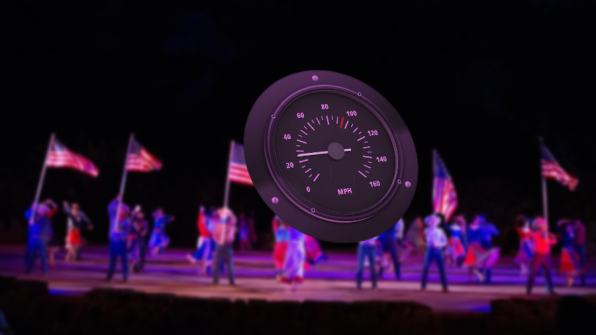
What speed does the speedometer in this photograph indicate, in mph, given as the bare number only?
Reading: 25
